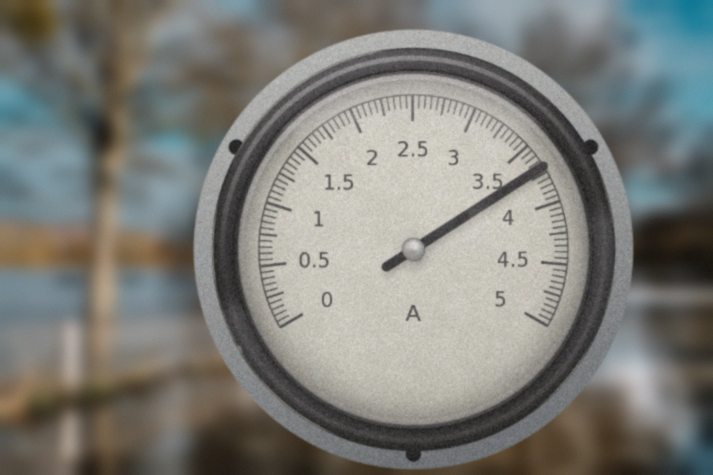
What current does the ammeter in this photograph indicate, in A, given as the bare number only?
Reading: 3.7
